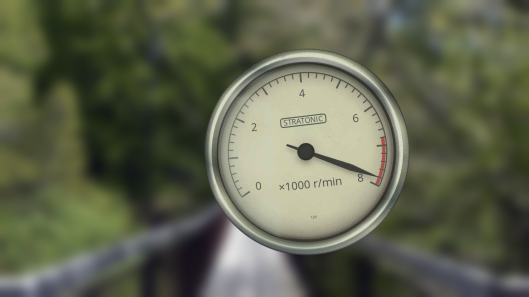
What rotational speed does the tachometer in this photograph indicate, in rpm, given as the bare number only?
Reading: 7800
